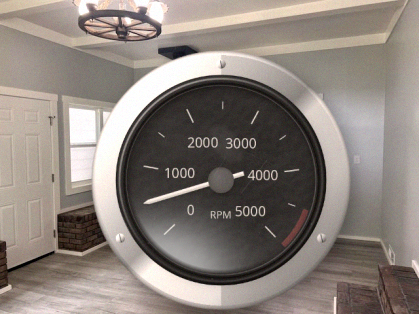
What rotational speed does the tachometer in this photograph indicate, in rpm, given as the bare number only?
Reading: 500
